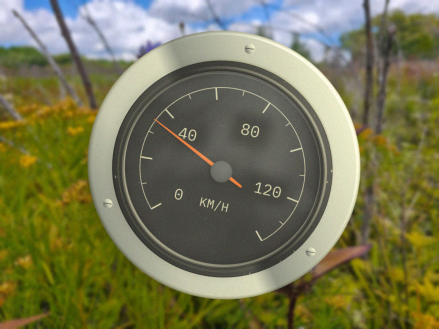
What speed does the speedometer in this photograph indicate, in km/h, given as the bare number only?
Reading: 35
